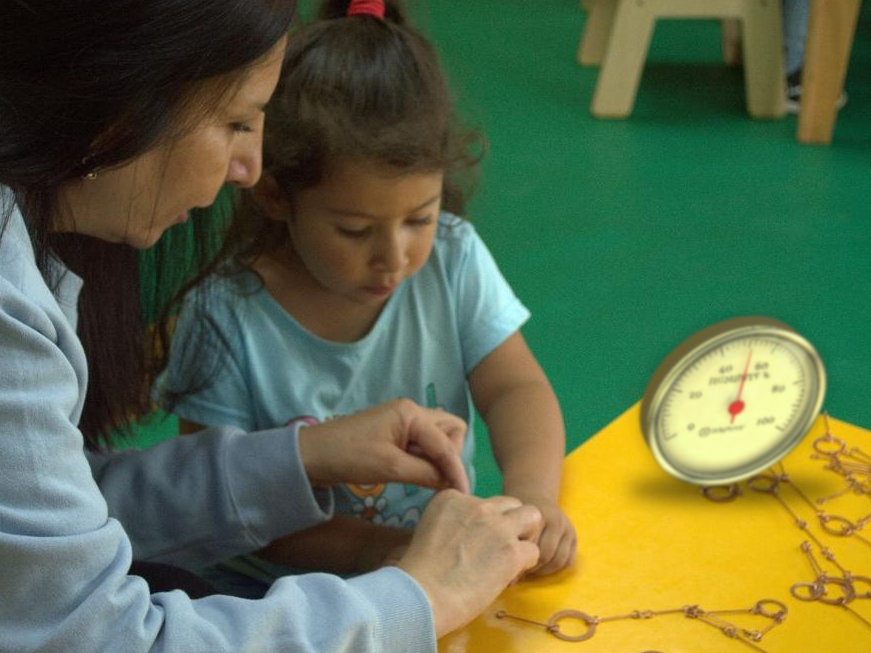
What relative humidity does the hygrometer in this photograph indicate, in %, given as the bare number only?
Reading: 50
